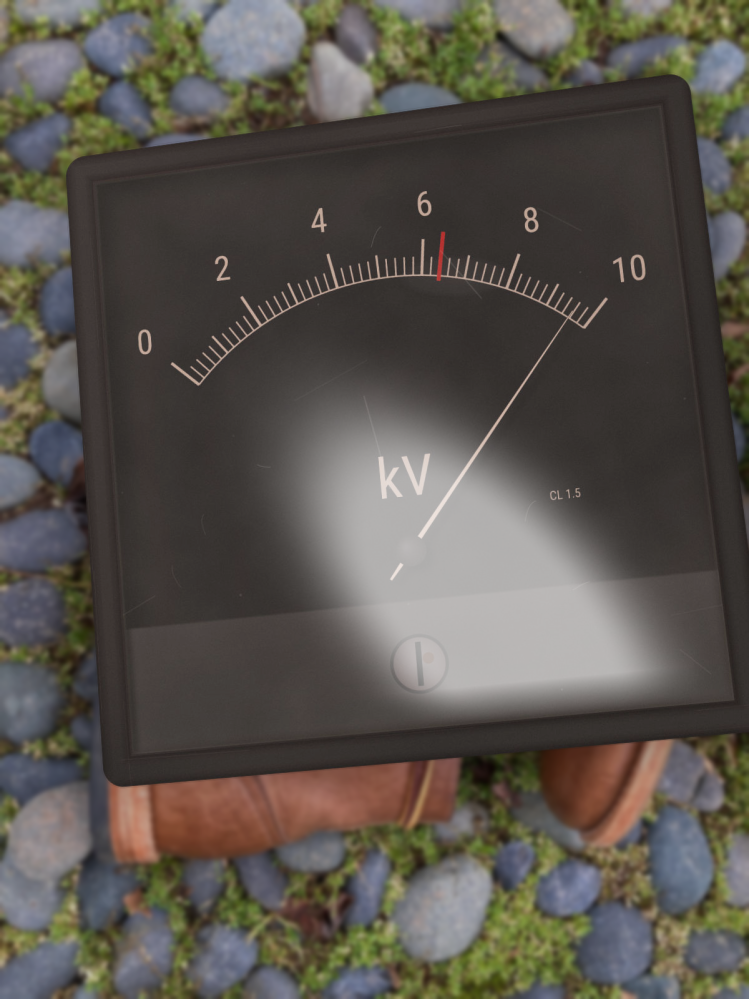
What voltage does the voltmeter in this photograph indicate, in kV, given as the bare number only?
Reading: 9.6
